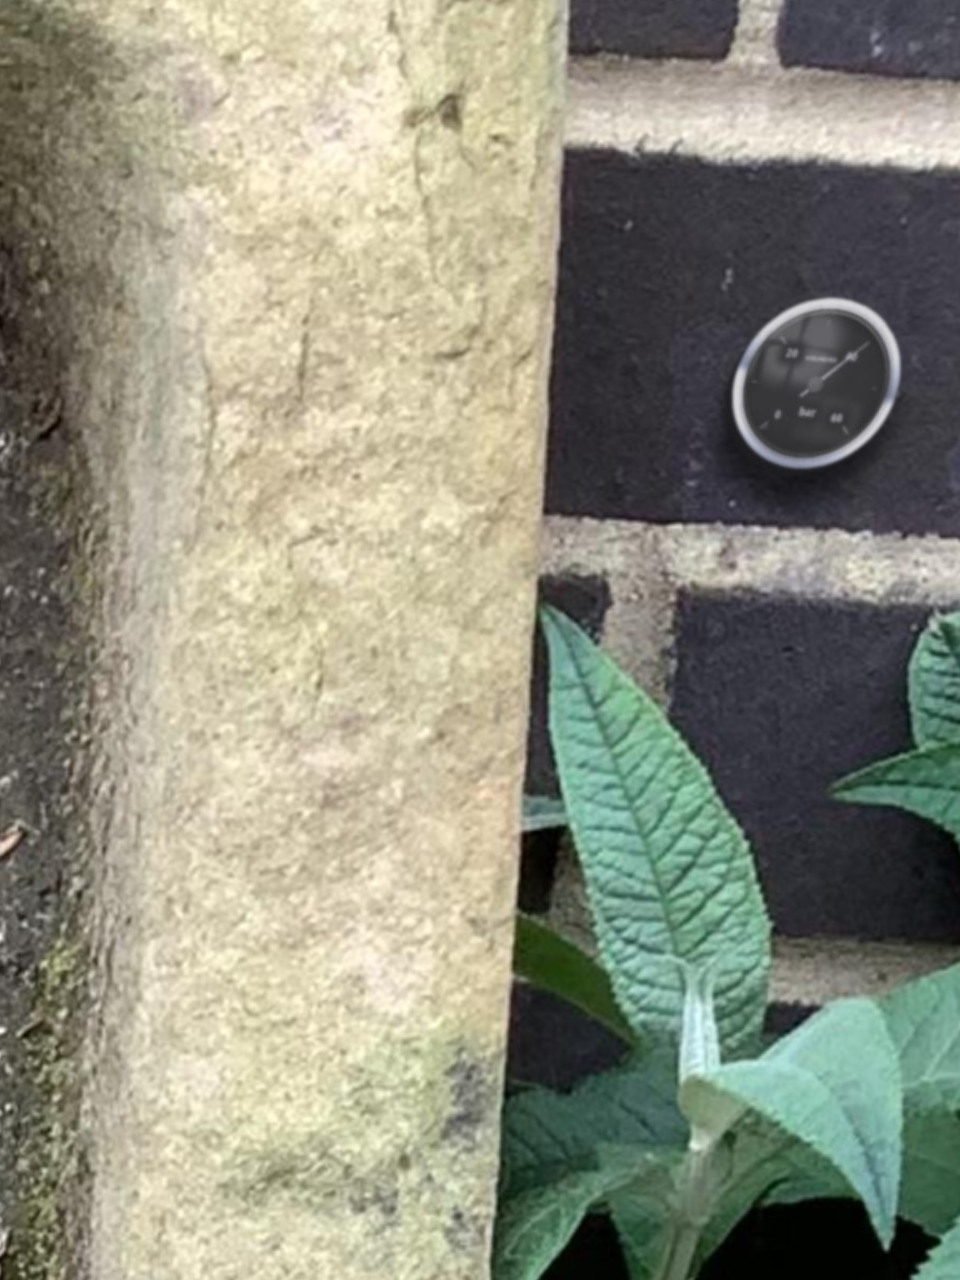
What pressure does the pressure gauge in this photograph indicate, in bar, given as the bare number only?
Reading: 40
